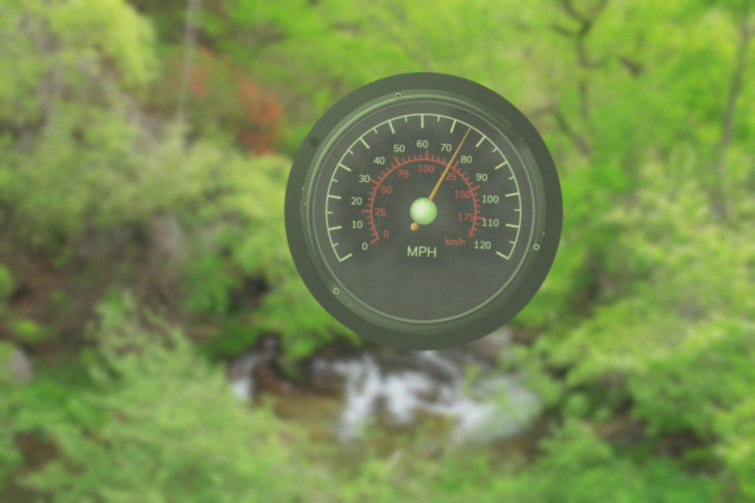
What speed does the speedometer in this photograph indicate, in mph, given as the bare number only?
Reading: 75
